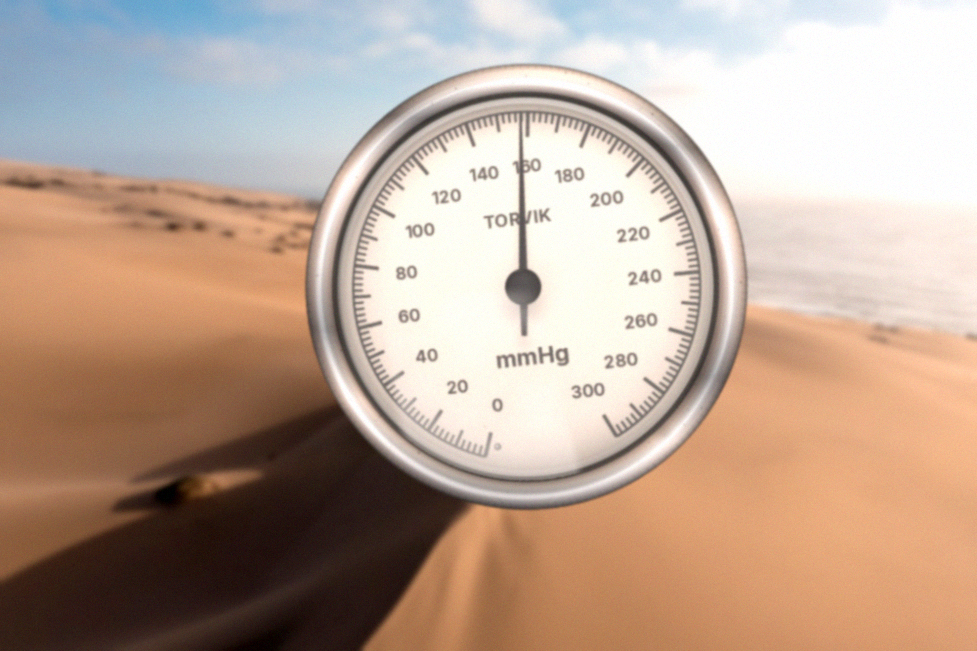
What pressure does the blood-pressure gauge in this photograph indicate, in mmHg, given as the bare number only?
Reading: 158
